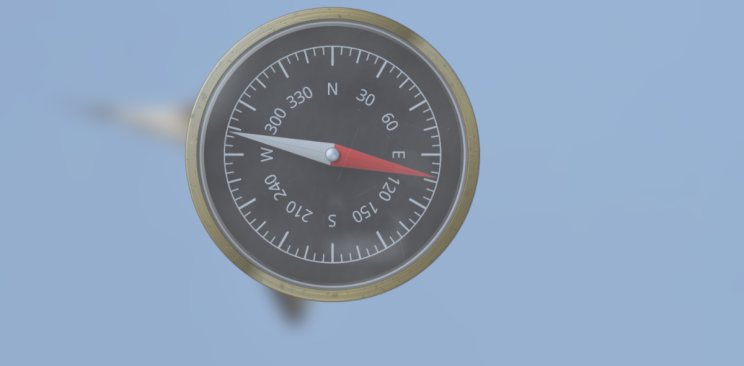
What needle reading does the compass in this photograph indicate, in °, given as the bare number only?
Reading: 102.5
